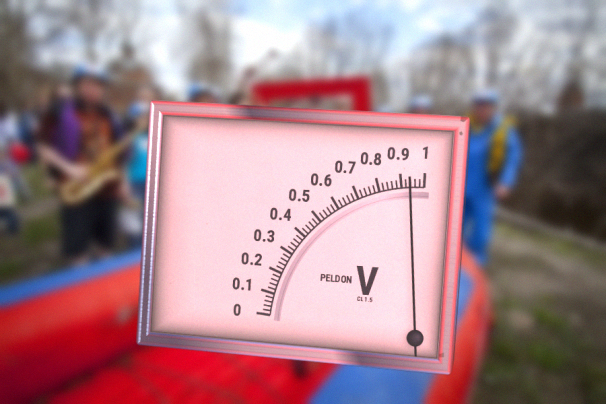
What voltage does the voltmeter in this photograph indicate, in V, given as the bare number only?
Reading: 0.94
